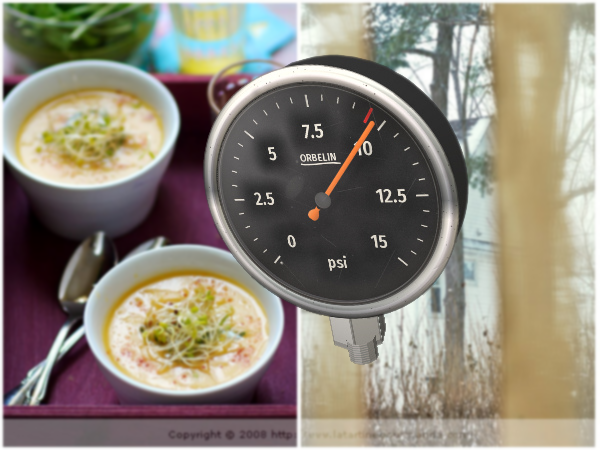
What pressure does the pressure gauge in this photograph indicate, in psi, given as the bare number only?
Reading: 9.75
